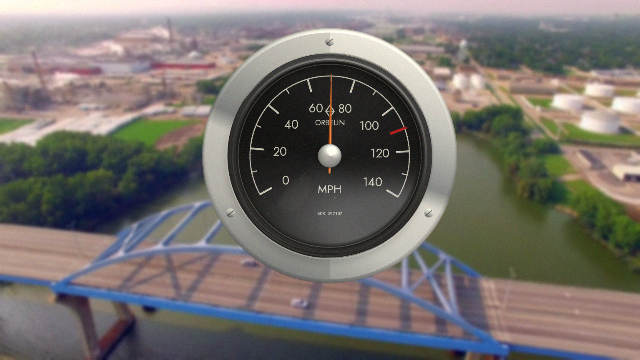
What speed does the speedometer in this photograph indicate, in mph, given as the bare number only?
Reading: 70
